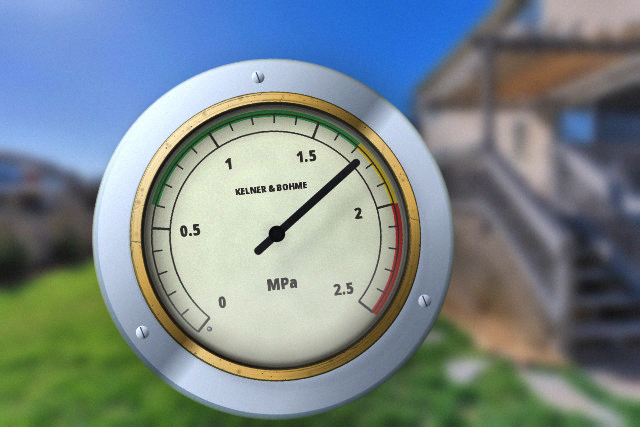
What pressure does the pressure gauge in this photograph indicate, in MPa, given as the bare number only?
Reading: 1.75
